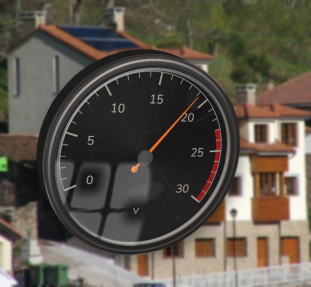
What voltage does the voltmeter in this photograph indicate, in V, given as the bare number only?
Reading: 19
